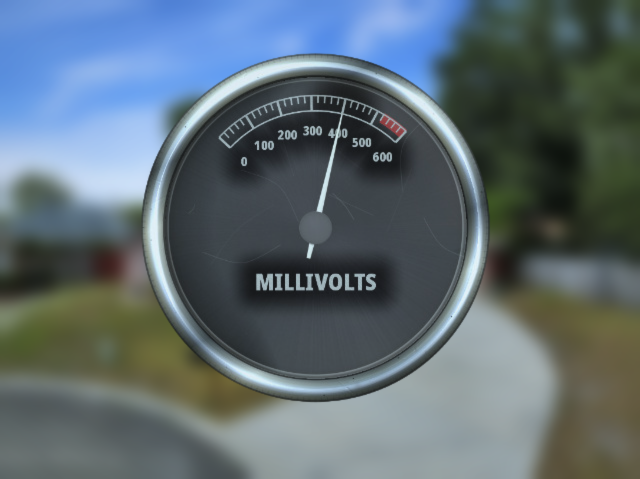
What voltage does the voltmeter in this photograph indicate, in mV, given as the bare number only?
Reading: 400
